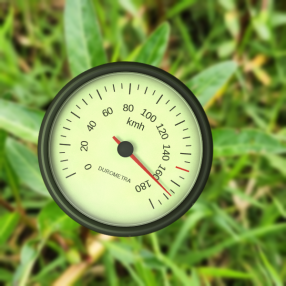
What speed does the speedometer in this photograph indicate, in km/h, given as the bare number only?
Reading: 167.5
